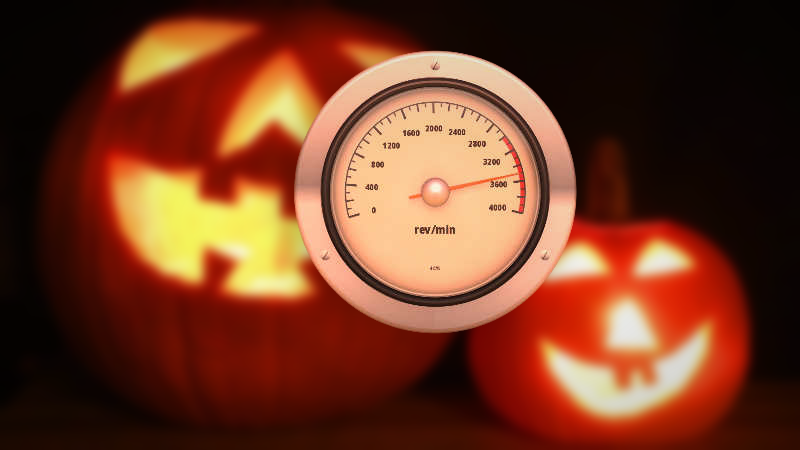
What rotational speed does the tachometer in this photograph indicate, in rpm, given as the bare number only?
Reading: 3500
